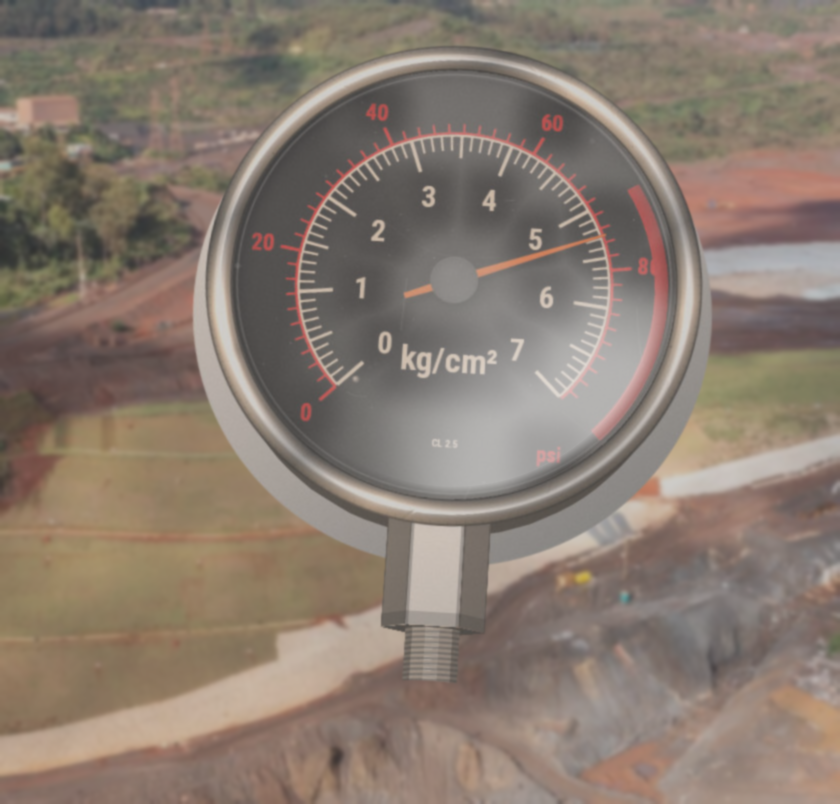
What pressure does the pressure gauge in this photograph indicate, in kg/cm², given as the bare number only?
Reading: 5.3
